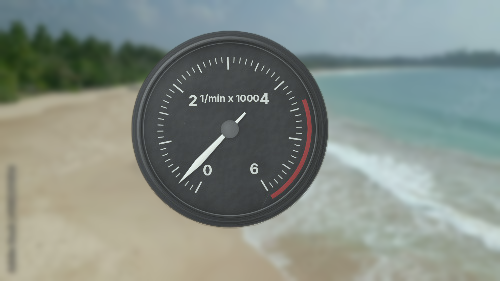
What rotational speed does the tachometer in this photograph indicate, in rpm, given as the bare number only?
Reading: 300
